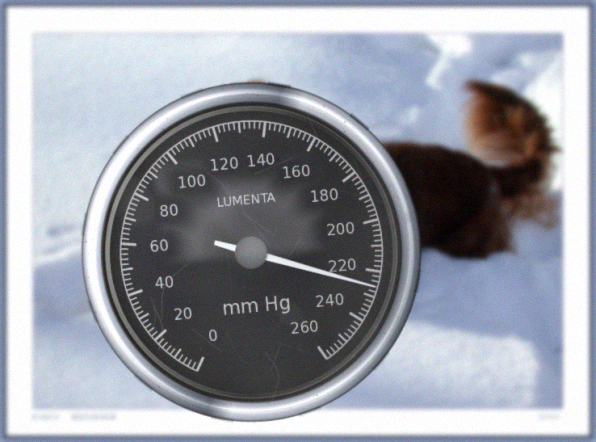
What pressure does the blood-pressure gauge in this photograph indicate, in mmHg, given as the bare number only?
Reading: 226
